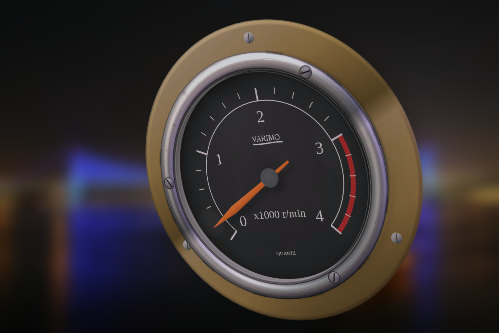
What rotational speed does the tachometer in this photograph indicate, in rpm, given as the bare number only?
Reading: 200
